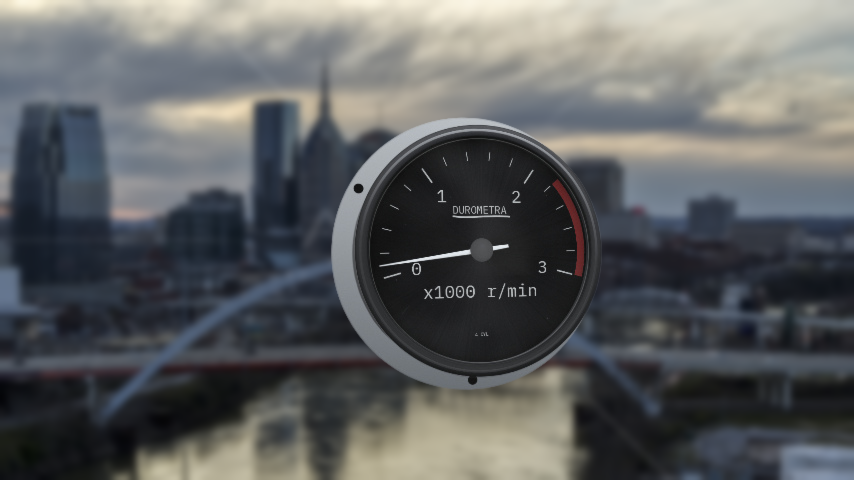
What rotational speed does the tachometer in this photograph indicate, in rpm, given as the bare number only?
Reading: 100
